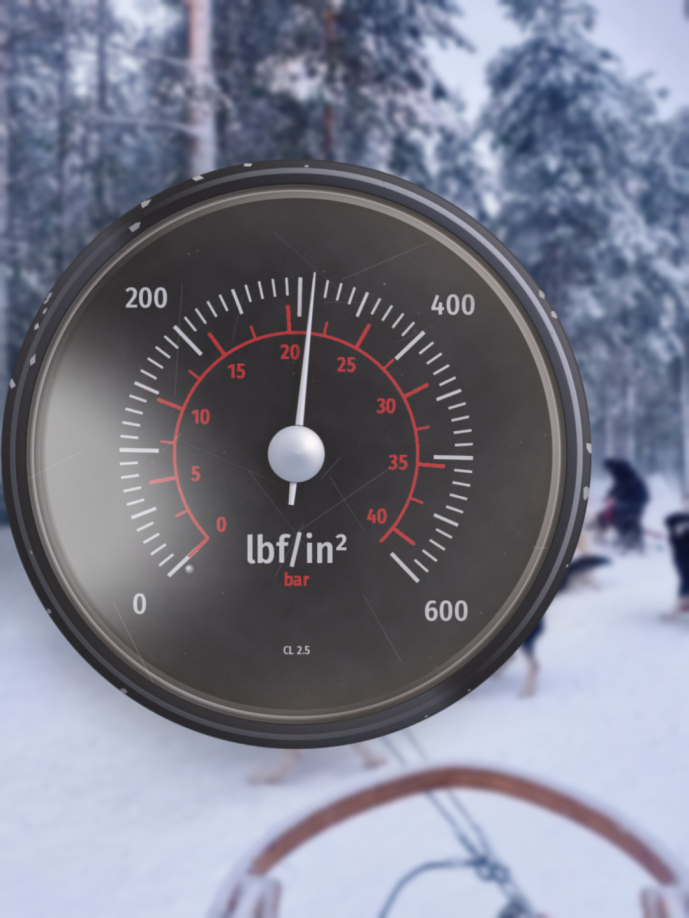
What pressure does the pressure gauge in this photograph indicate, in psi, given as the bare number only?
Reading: 310
